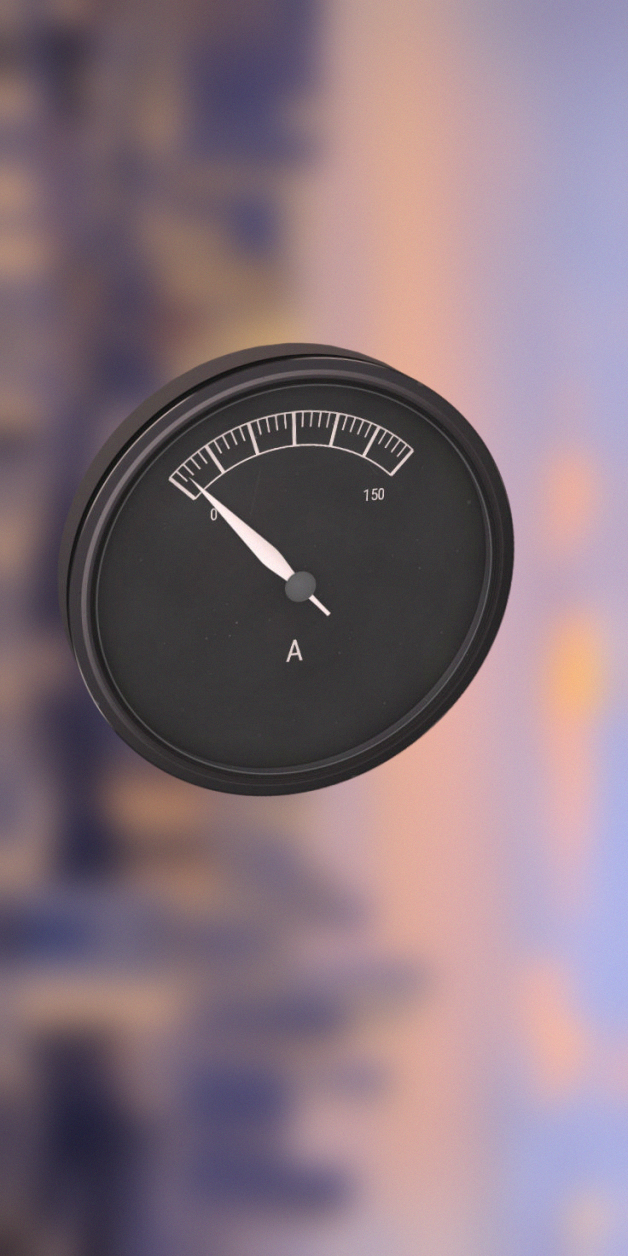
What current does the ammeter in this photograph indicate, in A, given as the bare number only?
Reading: 7.5
